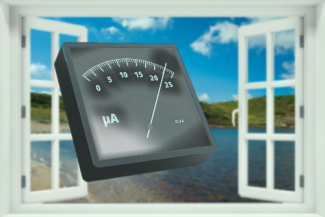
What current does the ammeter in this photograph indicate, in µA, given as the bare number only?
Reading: 22.5
